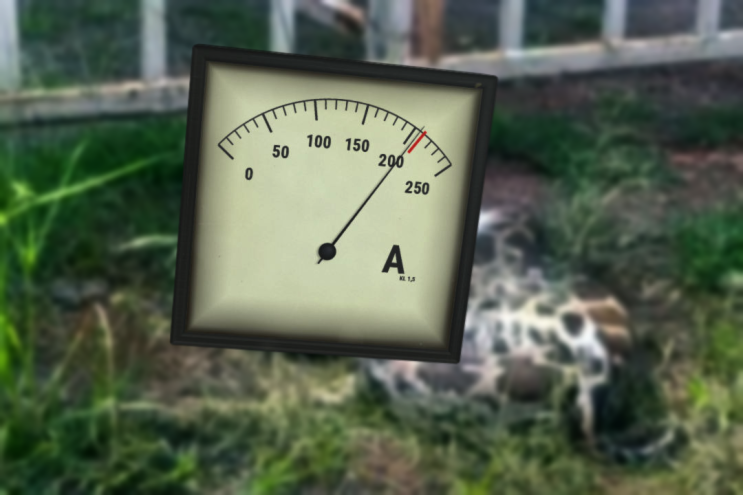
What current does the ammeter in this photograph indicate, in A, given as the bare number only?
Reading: 205
